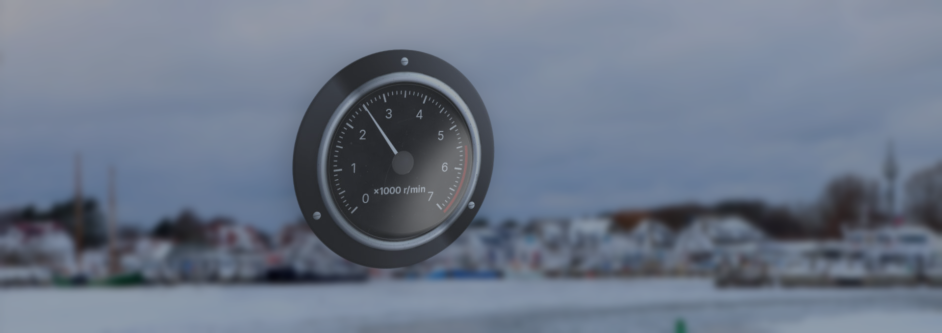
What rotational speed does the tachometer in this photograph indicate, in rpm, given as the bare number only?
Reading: 2500
